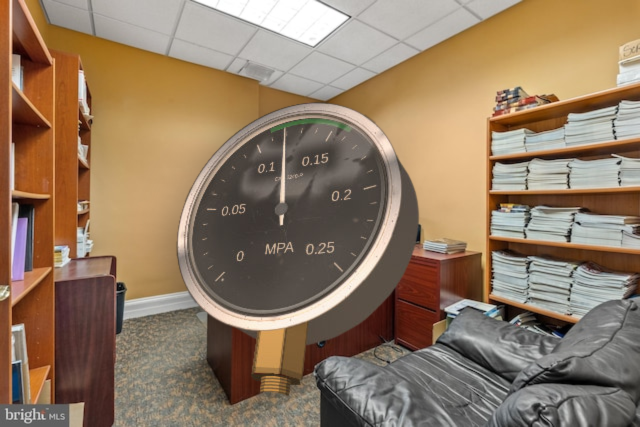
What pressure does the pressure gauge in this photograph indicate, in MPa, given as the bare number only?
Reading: 0.12
